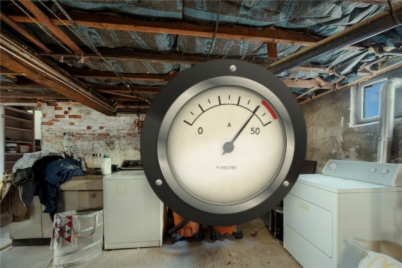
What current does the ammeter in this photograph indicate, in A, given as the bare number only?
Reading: 40
